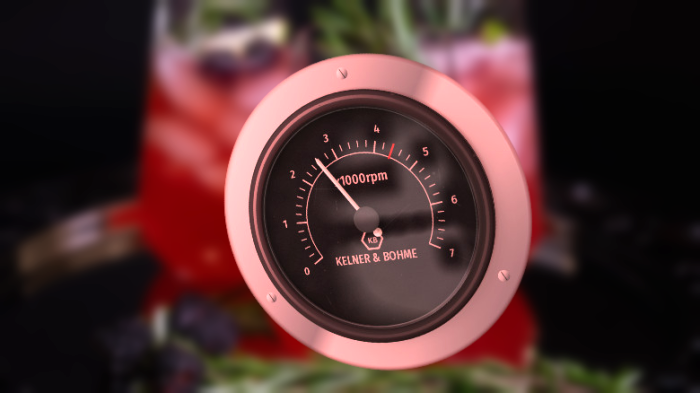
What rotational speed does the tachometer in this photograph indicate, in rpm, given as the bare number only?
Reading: 2600
